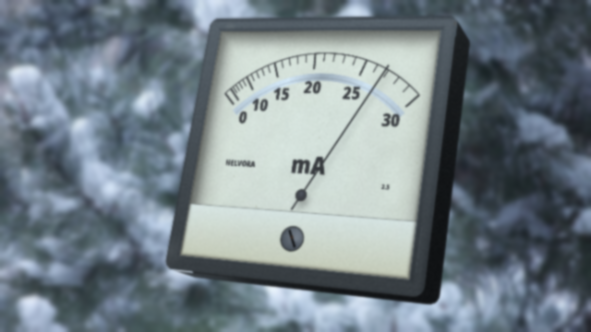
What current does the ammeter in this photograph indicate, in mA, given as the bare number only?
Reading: 27
